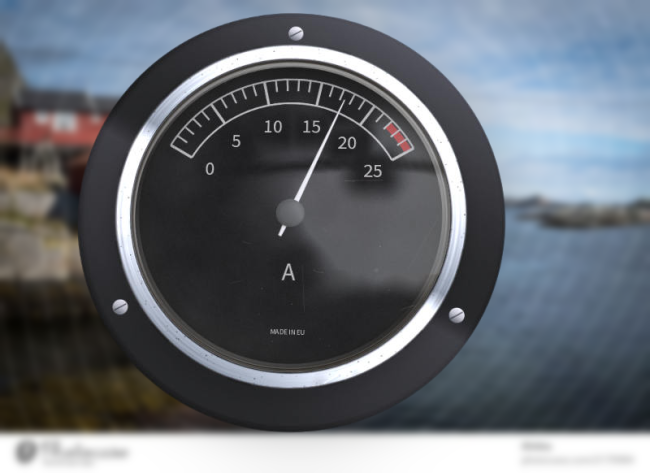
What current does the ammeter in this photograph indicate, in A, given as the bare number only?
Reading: 17.5
